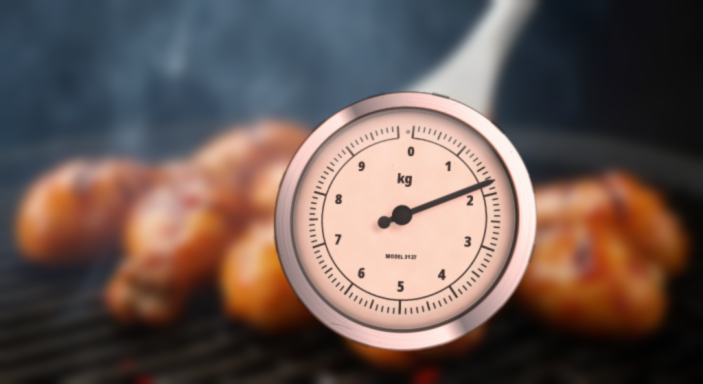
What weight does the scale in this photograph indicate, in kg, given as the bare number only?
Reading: 1.8
